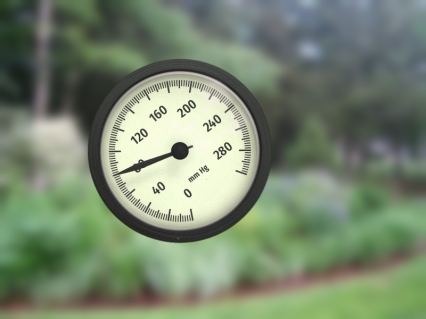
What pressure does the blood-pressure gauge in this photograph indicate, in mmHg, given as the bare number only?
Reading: 80
